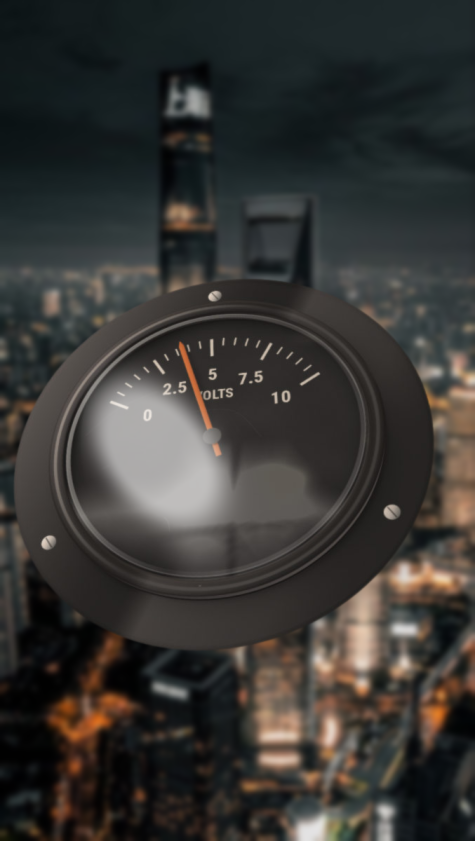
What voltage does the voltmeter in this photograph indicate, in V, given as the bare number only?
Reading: 3.75
